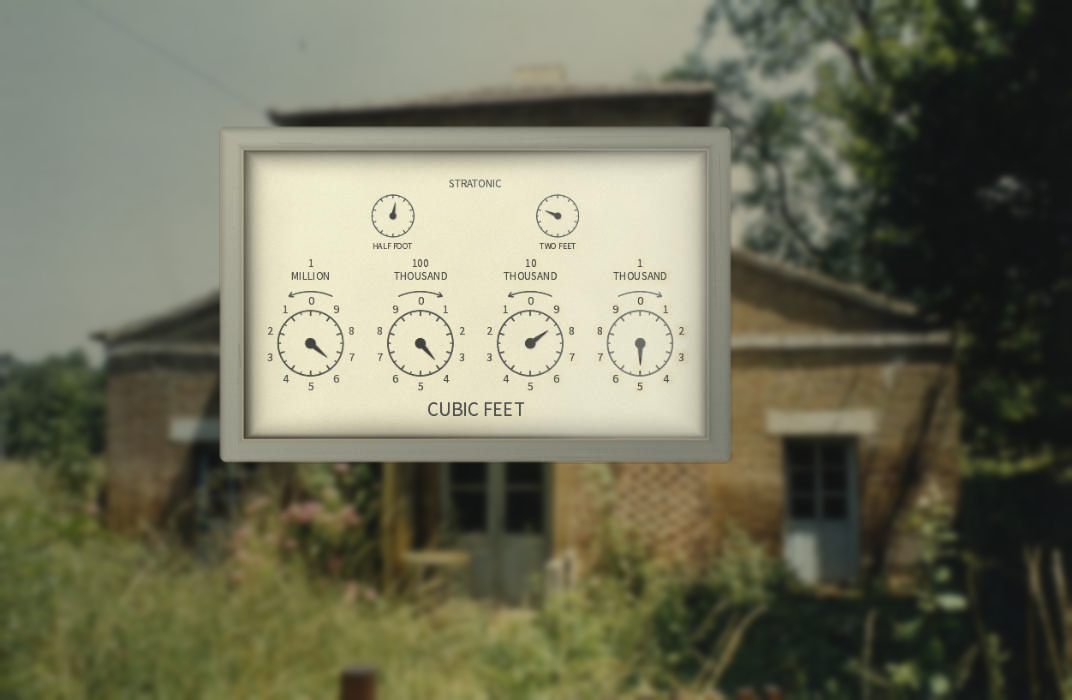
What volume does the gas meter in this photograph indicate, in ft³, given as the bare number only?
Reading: 638500
